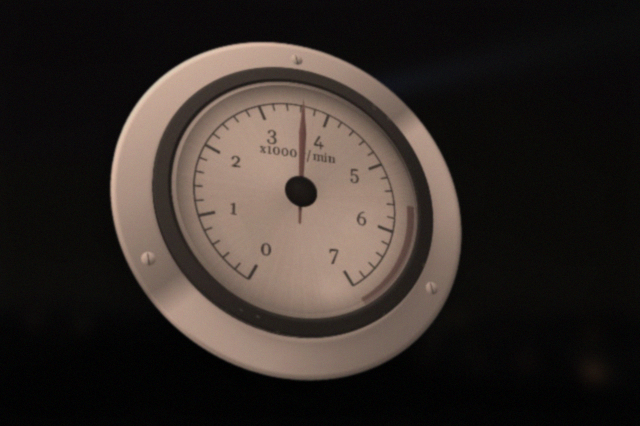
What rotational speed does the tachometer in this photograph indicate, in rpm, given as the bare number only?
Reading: 3600
